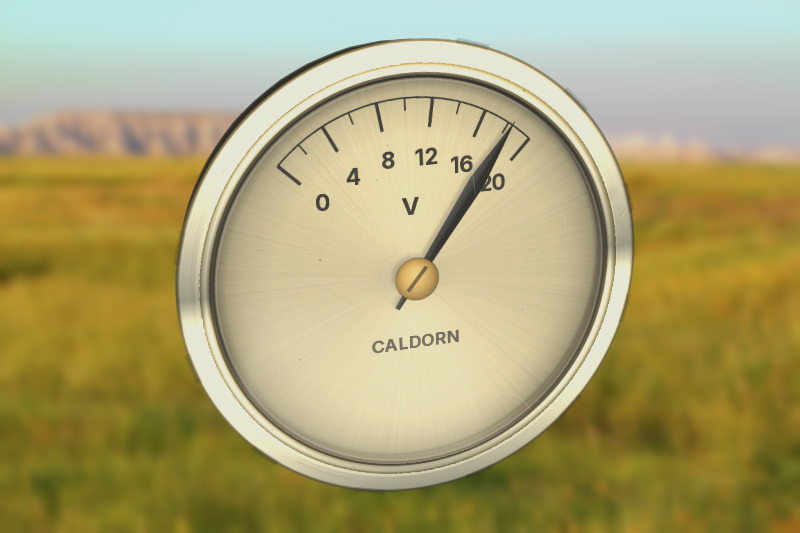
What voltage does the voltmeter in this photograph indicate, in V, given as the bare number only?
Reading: 18
